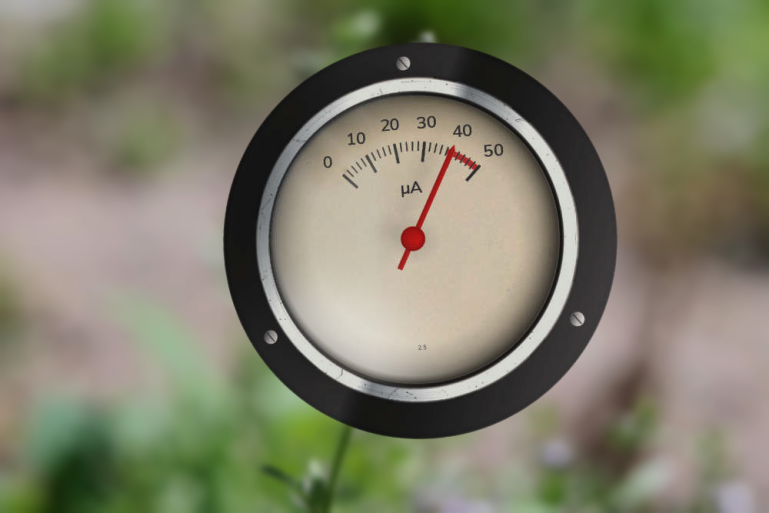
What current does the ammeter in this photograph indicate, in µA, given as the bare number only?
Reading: 40
